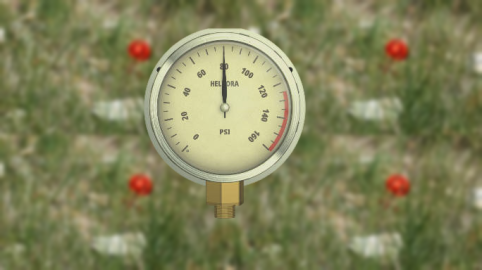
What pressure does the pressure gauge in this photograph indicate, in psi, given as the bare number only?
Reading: 80
